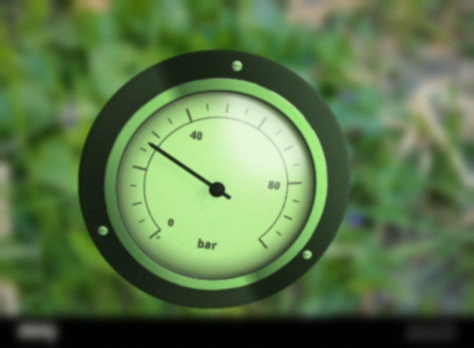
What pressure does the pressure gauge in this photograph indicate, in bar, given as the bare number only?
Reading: 27.5
